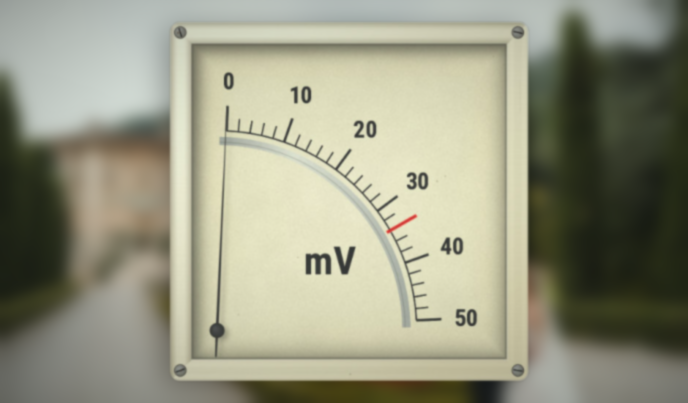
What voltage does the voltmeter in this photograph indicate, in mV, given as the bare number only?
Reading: 0
